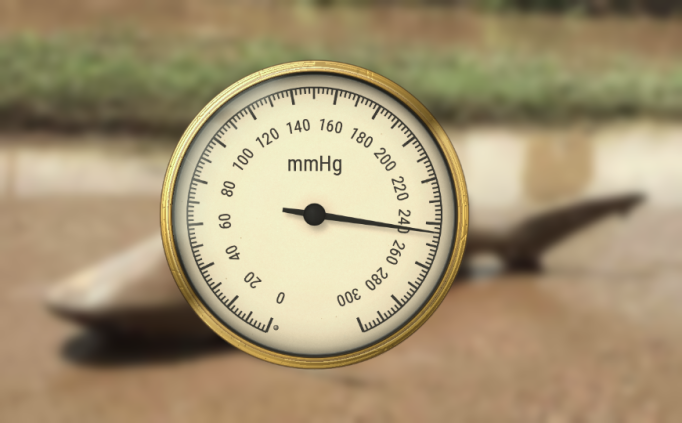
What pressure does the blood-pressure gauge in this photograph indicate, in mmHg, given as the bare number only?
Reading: 244
